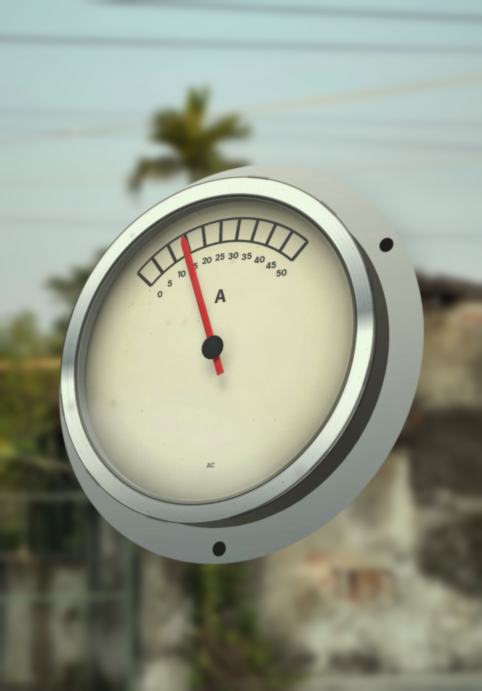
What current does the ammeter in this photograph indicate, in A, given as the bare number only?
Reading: 15
